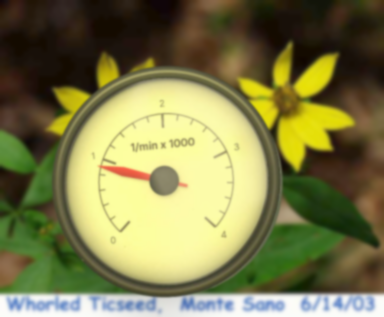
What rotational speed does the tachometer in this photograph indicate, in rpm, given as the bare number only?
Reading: 900
